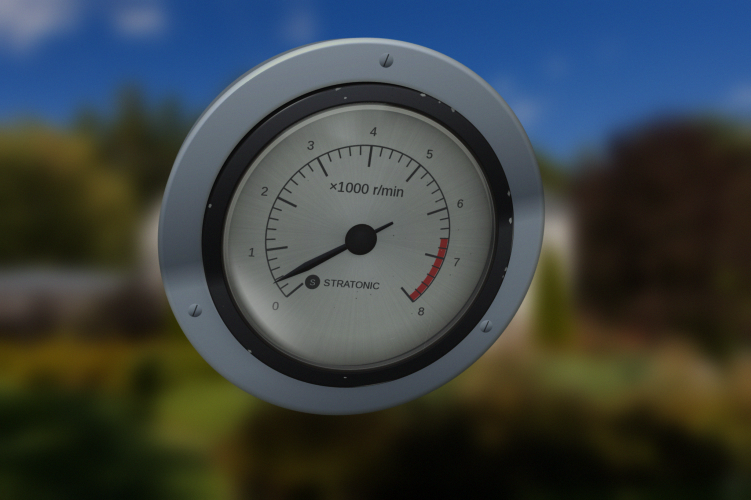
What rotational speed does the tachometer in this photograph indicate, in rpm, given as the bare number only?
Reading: 400
